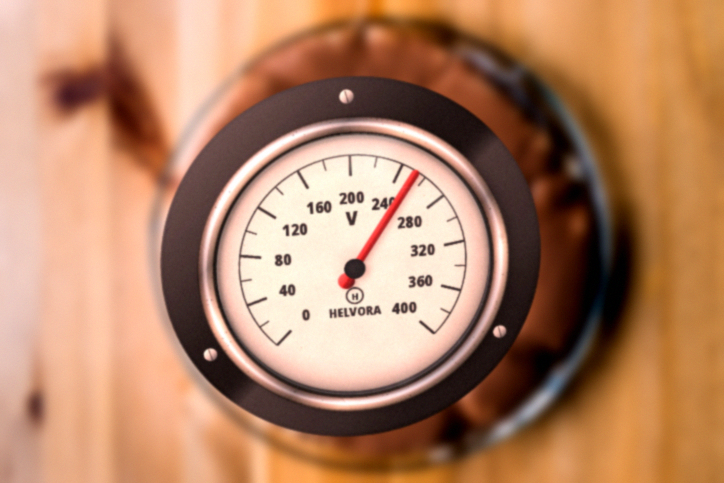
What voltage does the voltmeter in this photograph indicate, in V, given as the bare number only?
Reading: 250
